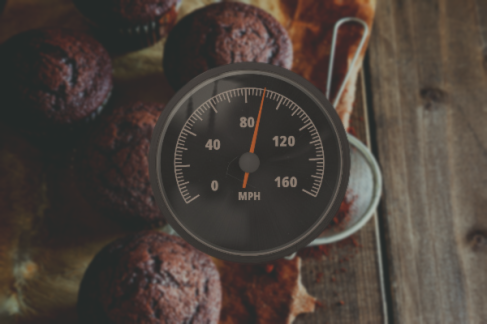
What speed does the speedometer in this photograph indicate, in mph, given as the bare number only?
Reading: 90
